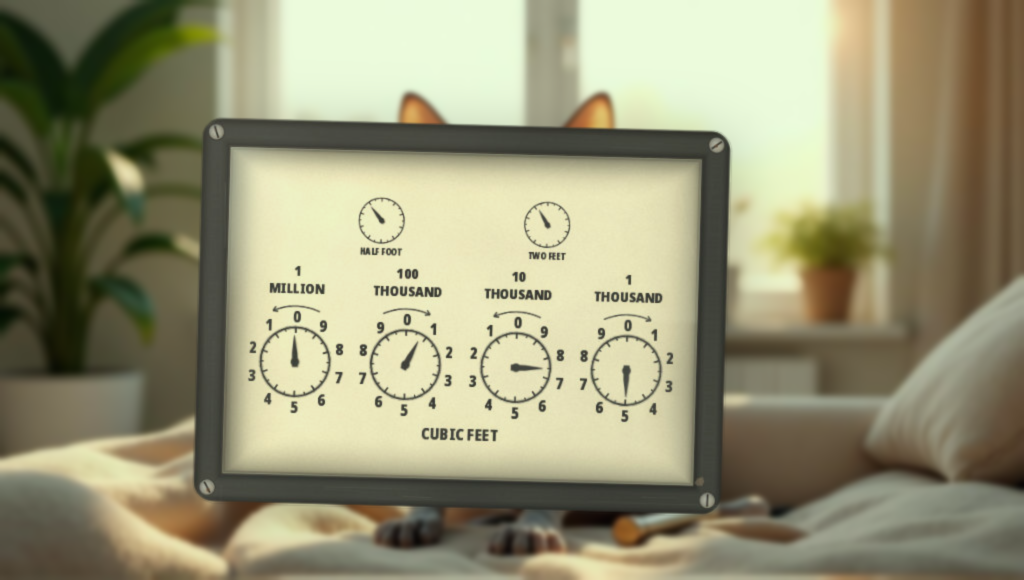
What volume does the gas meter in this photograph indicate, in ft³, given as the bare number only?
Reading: 7500
